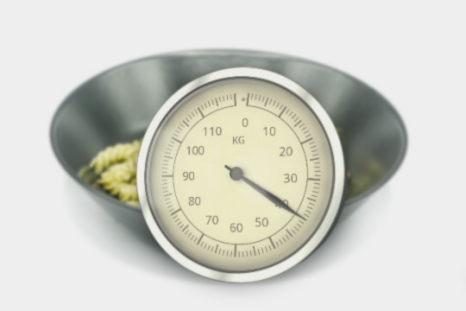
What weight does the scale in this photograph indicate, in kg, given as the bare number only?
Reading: 40
